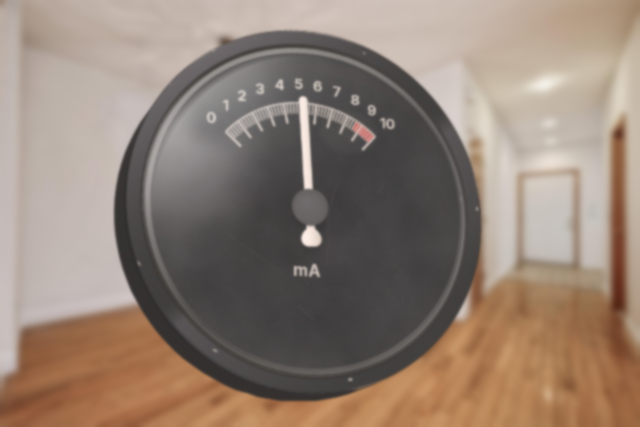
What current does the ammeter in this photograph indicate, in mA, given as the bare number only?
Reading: 5
